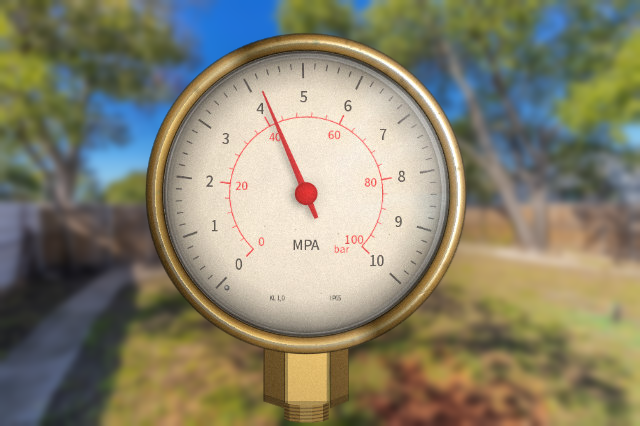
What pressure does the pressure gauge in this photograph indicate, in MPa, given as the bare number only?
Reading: 4.2
